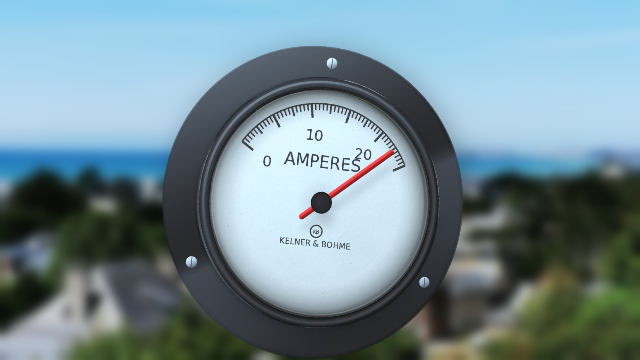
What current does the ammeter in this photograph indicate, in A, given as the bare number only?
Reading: 22.5
